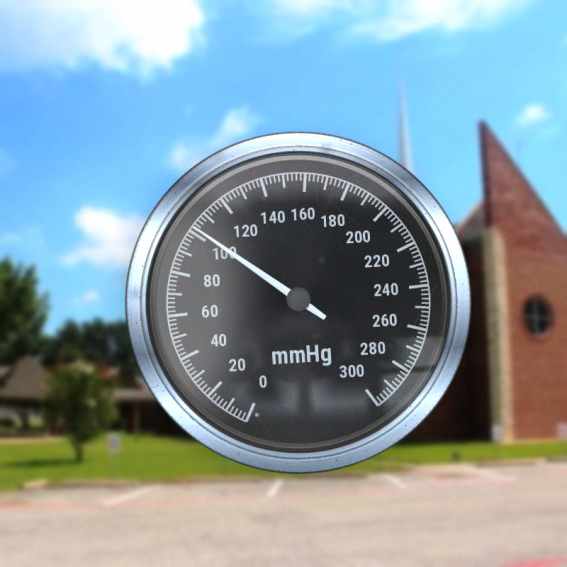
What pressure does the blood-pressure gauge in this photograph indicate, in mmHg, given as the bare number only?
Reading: 102
